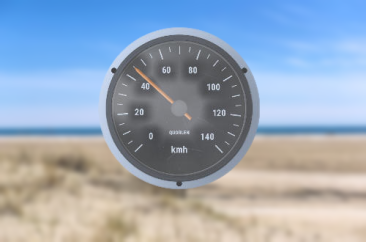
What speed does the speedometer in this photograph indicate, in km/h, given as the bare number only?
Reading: 45
